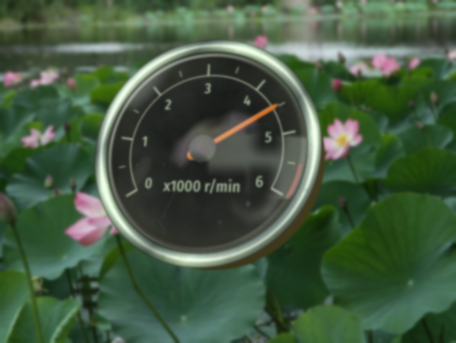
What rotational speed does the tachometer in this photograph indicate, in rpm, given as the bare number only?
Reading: 4500
